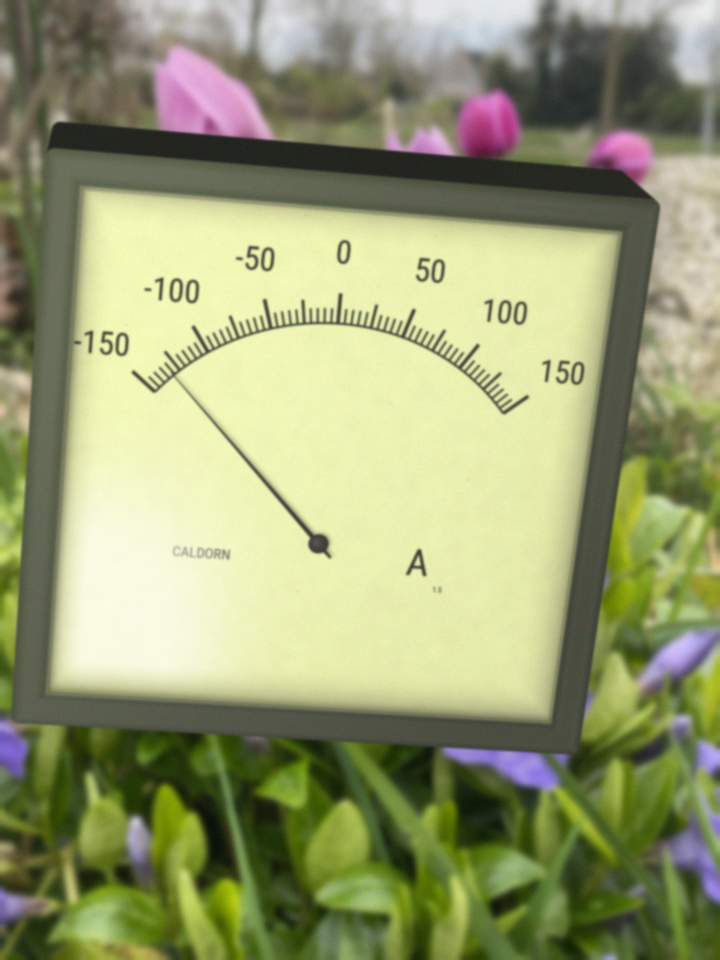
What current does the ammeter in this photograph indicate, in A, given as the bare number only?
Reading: -130
